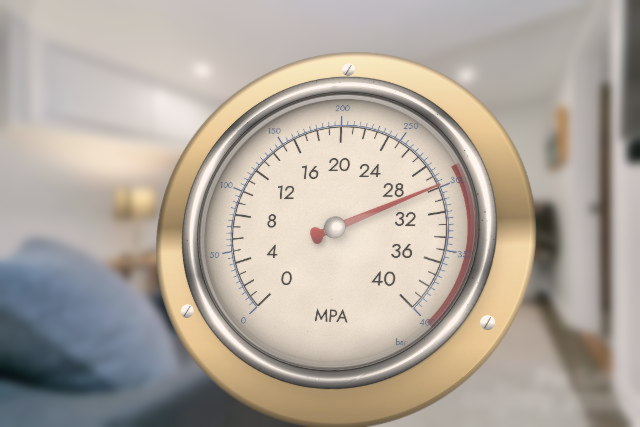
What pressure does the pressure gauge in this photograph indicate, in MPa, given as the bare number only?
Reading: 30
